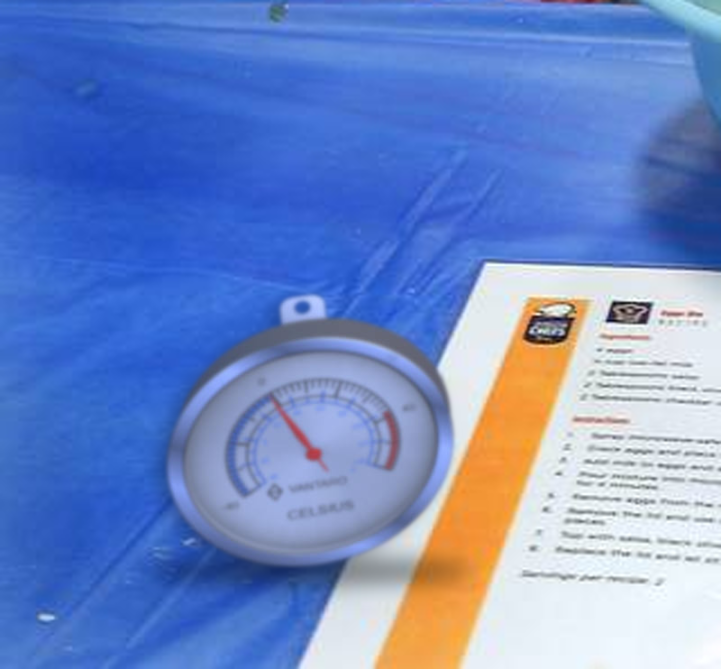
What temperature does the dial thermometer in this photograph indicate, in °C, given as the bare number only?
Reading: 0
